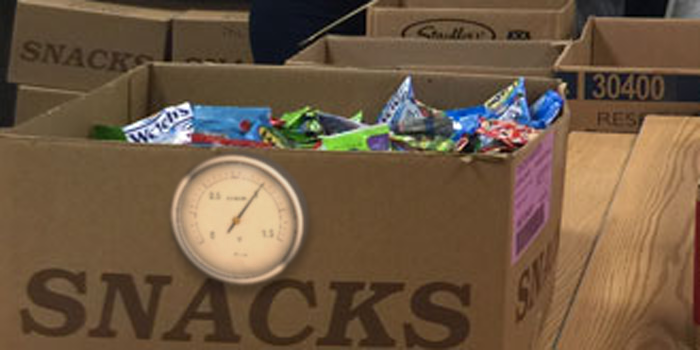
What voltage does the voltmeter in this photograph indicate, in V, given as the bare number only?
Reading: 1
